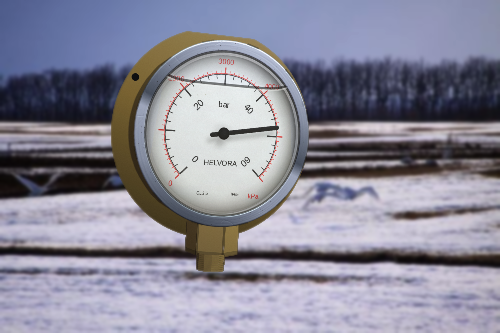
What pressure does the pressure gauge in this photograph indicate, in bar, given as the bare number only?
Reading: 48
